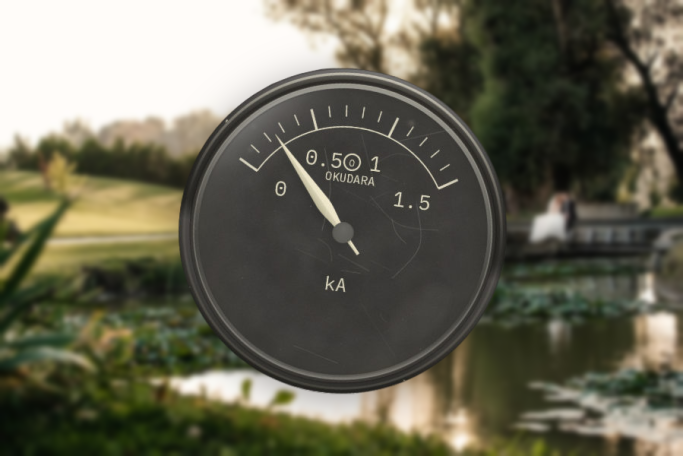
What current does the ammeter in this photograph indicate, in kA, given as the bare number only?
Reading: 0.25
